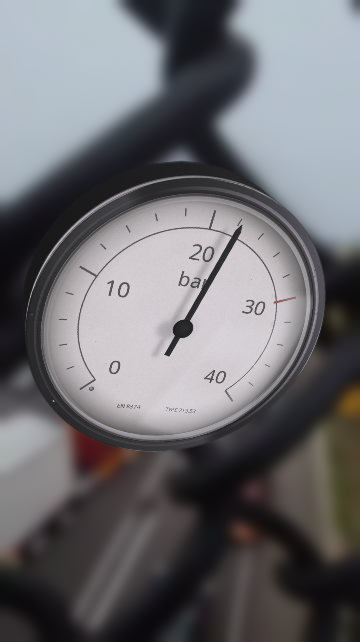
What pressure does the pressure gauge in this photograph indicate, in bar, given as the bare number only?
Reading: 22
